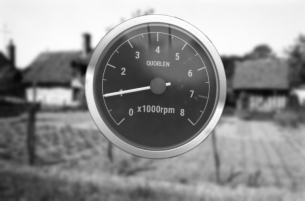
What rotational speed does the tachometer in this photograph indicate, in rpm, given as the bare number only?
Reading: 1000
